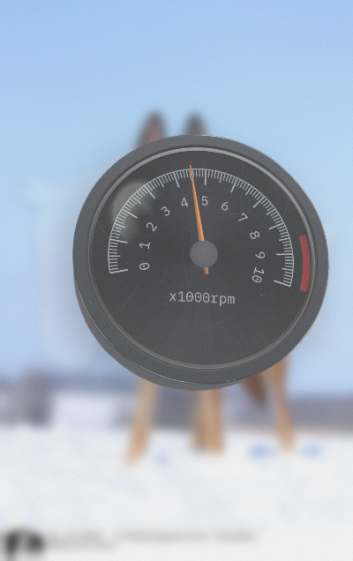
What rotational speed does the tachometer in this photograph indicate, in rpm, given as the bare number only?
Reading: 4500
